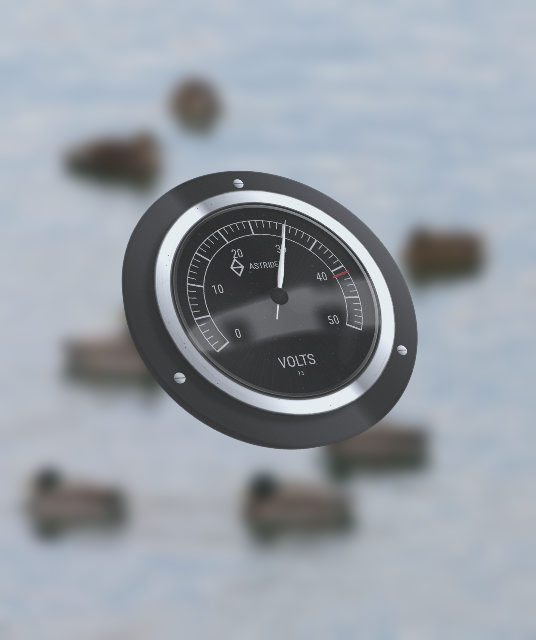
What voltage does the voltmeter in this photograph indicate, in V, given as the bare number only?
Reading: 30
